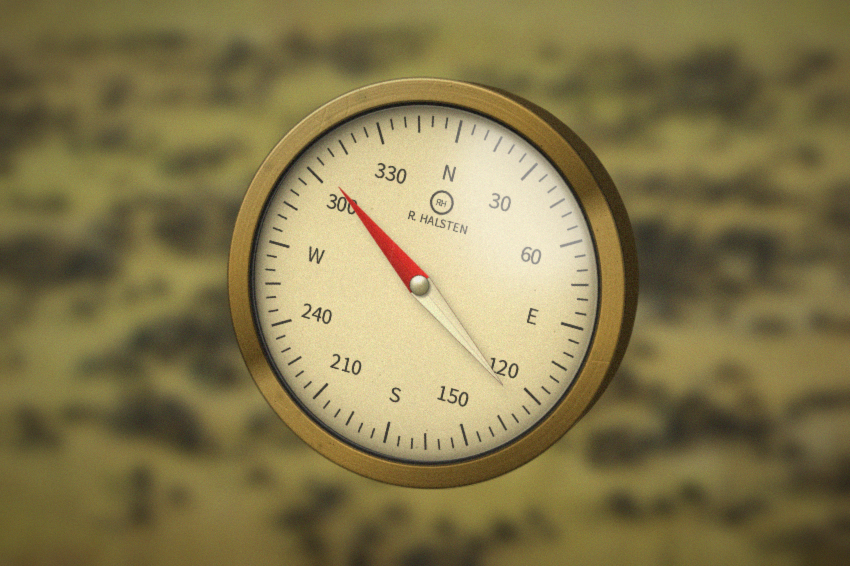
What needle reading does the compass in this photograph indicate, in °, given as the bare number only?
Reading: 305
